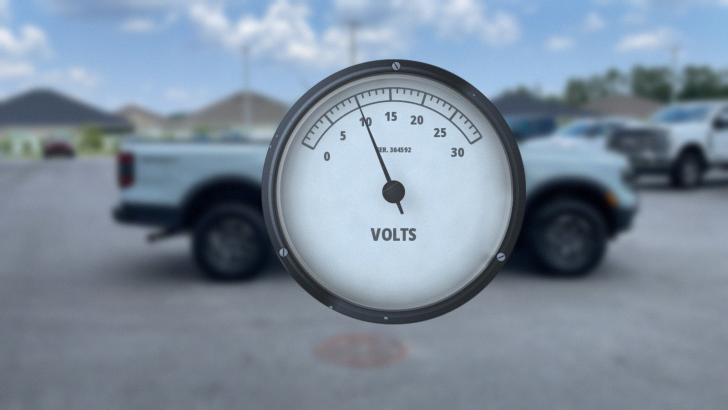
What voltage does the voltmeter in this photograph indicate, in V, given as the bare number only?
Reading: 10
